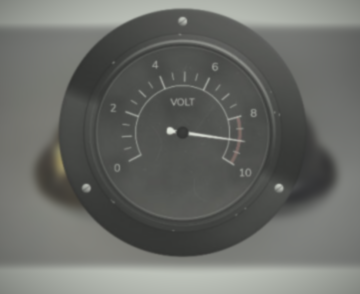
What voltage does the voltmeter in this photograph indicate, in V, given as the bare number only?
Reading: 9
